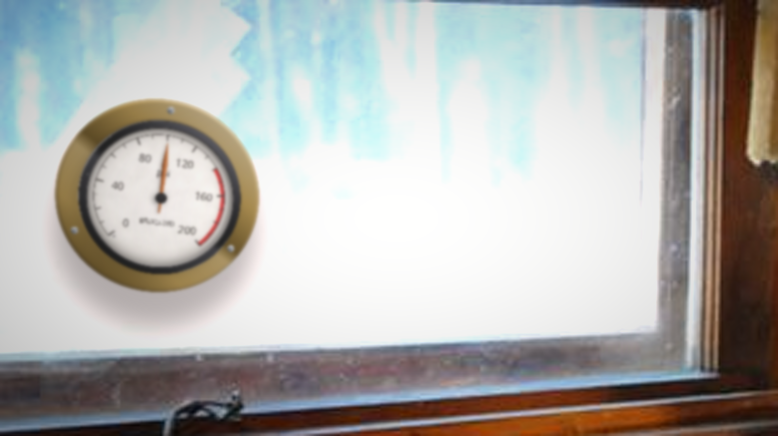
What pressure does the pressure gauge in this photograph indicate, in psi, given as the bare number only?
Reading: 100
